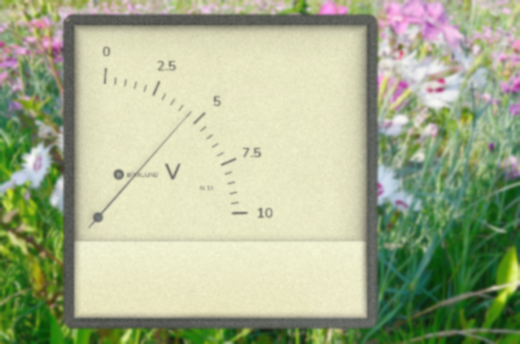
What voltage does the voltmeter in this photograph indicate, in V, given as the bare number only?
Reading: 4.5
